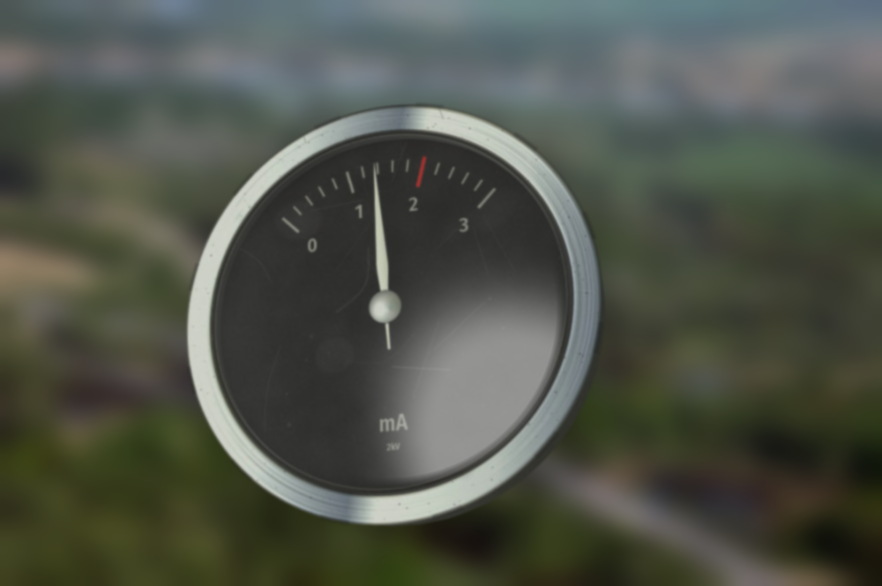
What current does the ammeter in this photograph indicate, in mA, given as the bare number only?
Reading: 1.4
